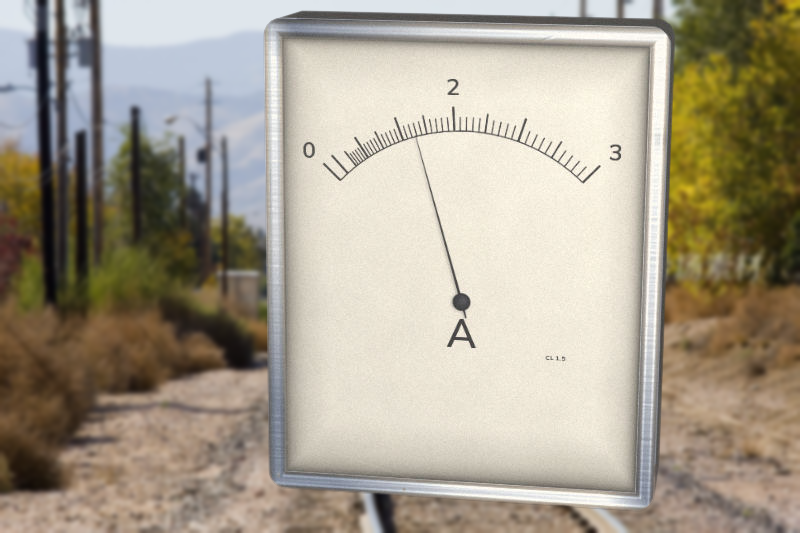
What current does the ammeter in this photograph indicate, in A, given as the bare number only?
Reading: 1.65
